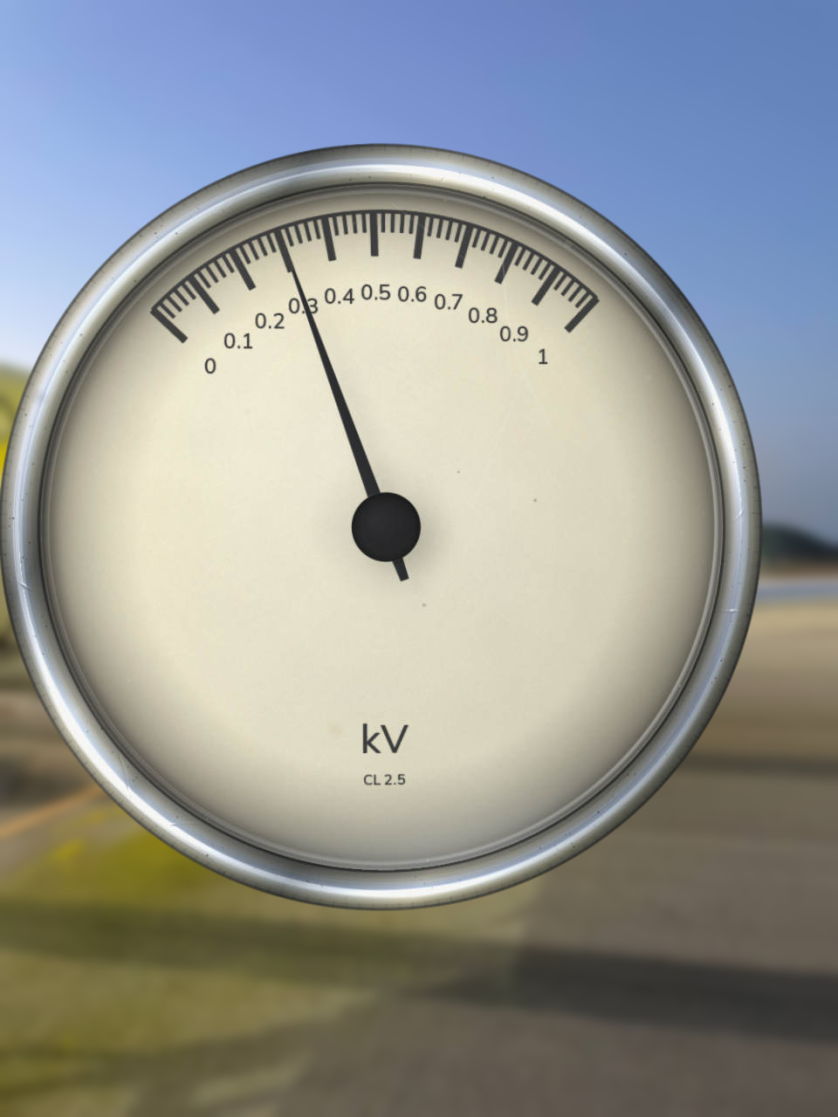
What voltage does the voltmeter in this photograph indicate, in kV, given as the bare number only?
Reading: 0.3
